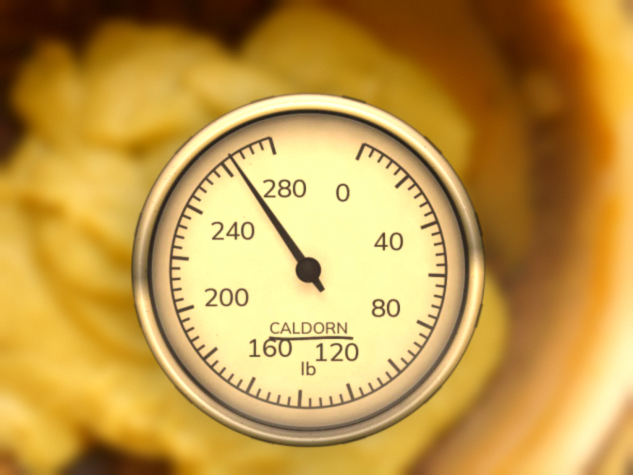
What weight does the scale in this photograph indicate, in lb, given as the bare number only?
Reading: 264
